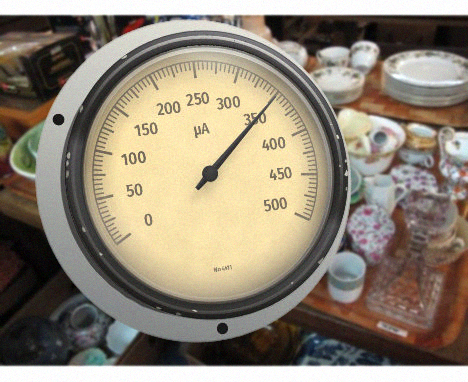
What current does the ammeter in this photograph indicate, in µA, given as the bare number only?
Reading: 350
